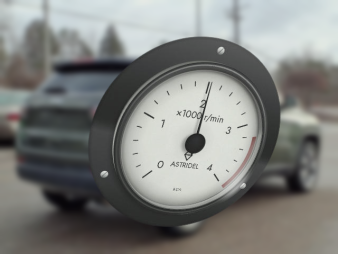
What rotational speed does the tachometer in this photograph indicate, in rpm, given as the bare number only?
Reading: 2000
